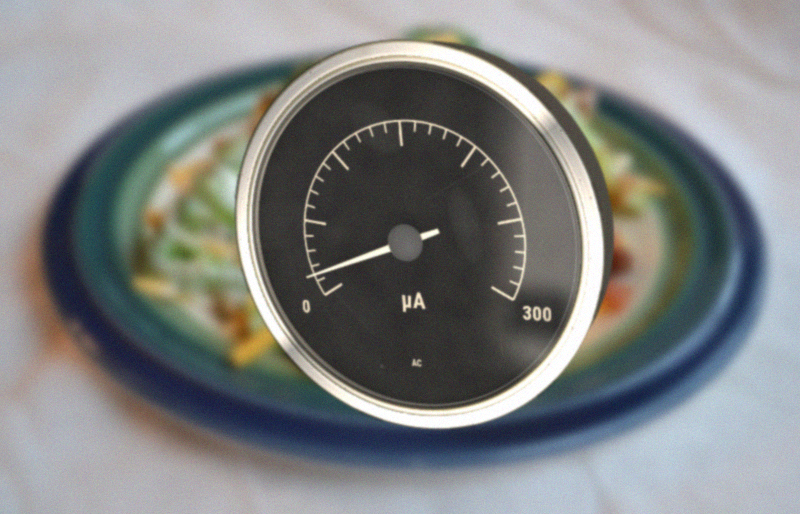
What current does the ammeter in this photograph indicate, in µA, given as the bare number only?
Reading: 15
